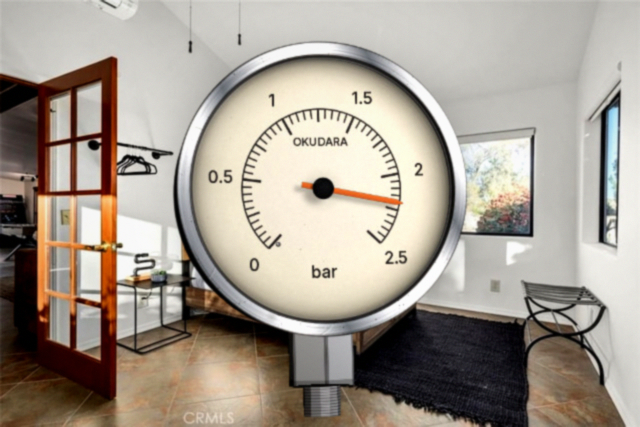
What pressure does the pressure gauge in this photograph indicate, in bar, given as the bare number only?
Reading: 2.2
